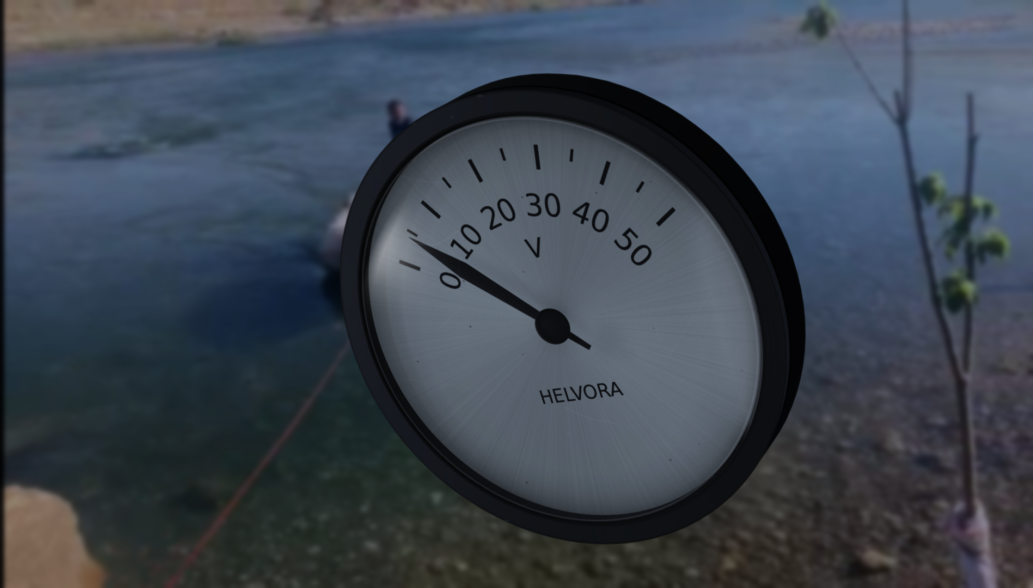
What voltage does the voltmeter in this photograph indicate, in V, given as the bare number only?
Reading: 5
